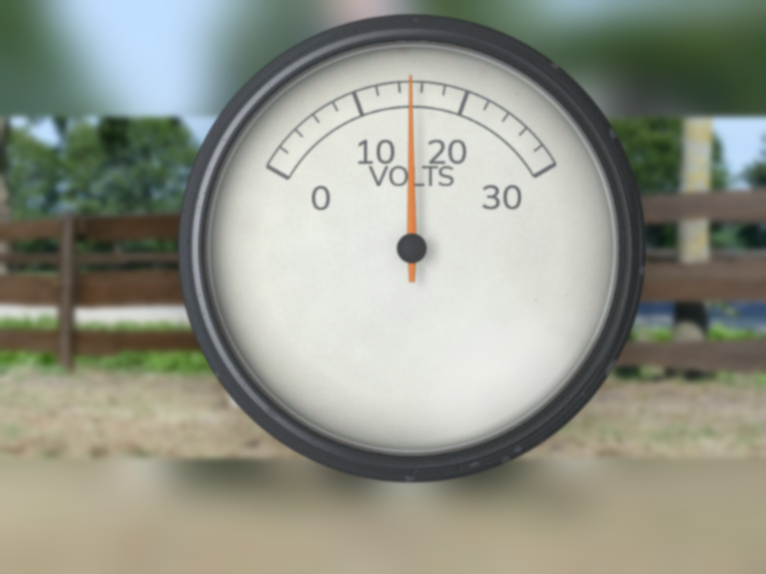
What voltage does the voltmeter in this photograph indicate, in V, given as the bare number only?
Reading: 15
